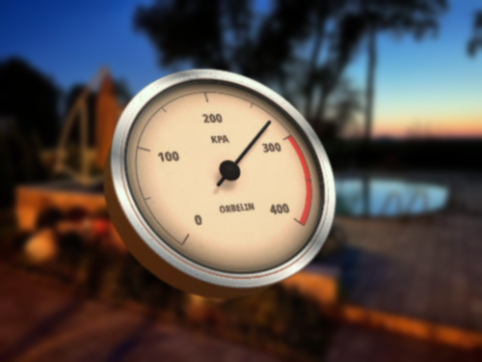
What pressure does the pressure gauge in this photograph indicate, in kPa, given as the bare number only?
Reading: 275
